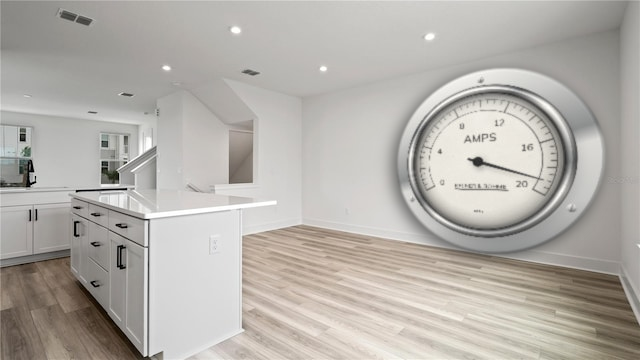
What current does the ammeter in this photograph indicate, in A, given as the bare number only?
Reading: 19
